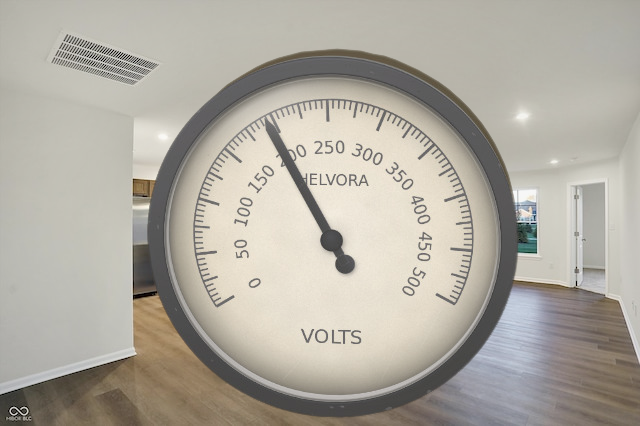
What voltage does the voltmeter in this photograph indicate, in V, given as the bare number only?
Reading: 195
